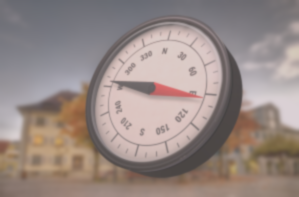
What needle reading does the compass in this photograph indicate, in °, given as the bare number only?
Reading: 95
